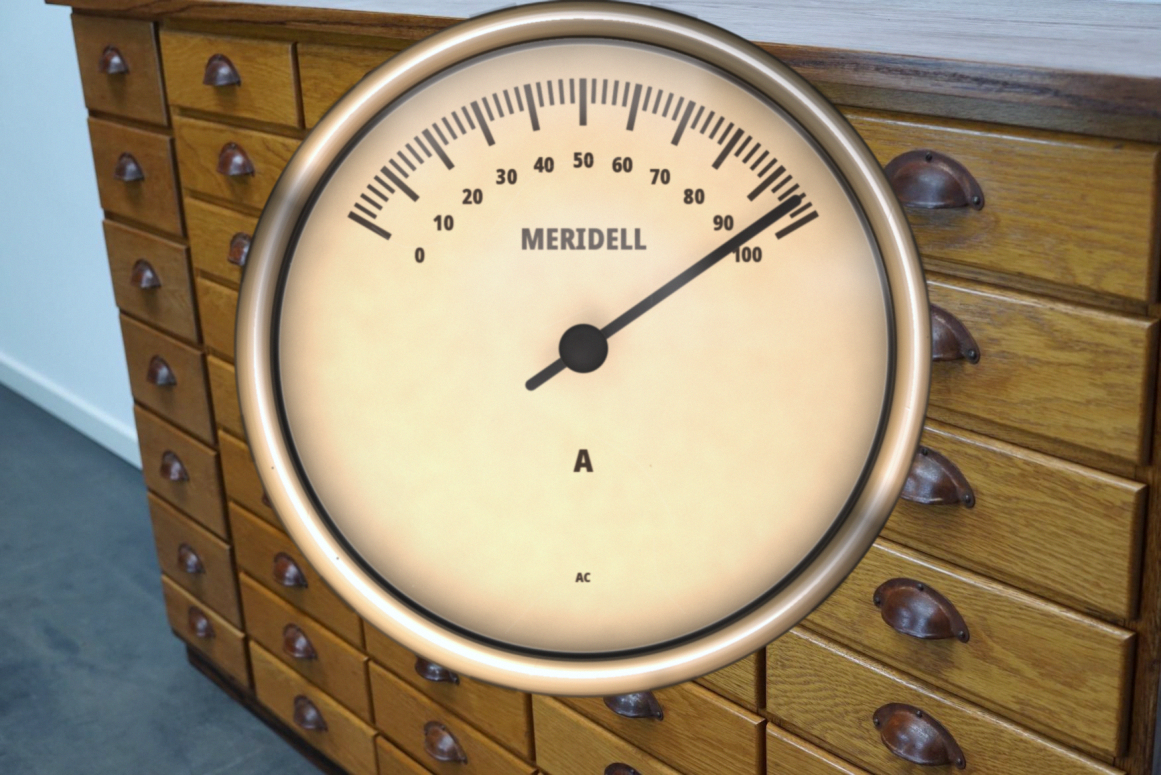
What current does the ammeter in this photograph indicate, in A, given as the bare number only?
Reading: 96
